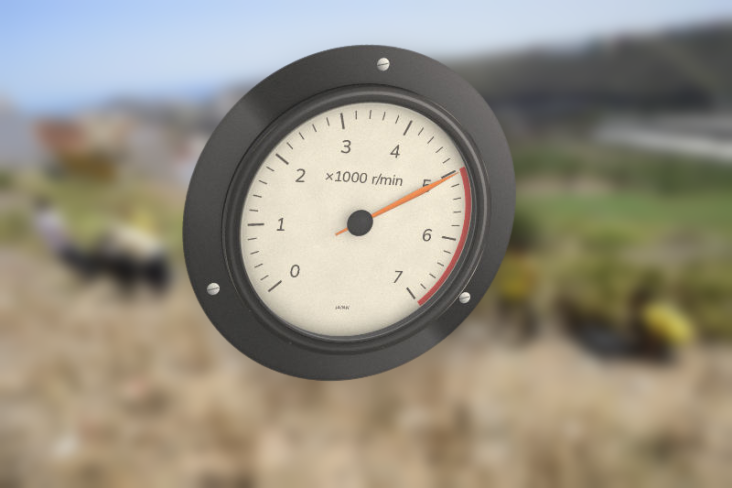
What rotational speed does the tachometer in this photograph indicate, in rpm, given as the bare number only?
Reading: 5000
